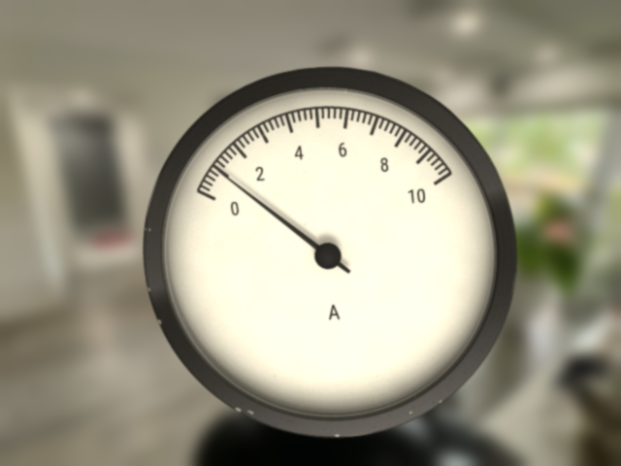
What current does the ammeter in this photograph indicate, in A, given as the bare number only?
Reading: 1
